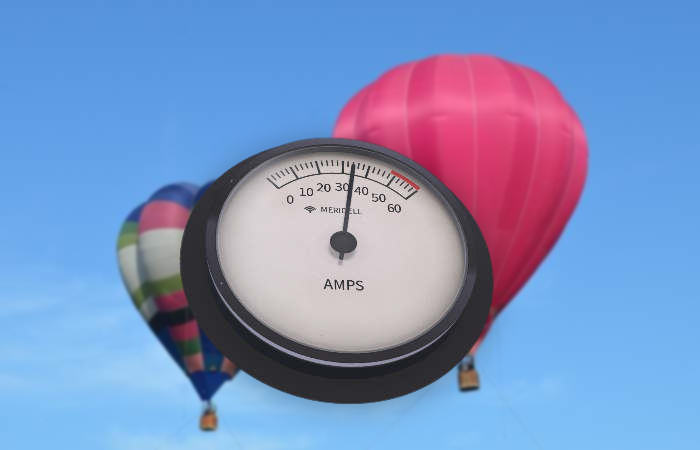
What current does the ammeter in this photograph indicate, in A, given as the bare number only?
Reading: 34
